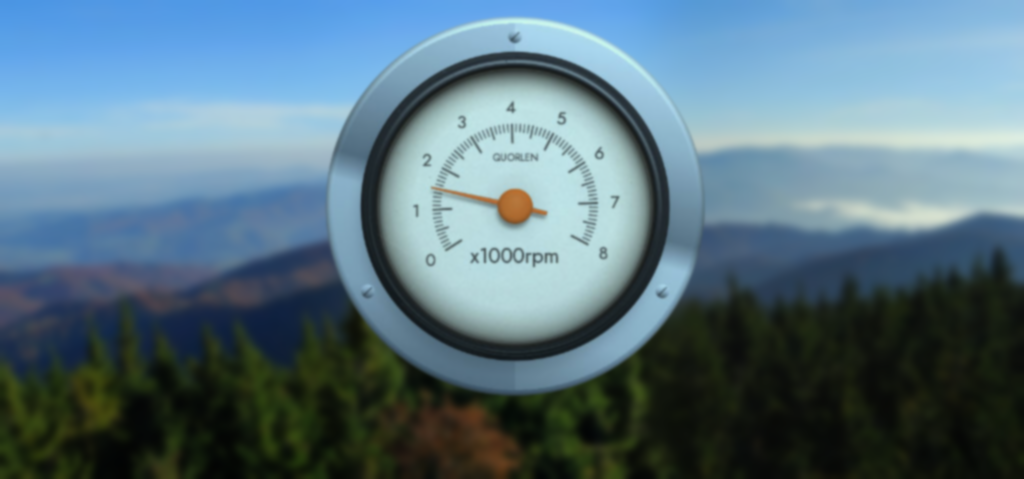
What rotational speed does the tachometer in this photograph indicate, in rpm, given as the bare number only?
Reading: 1500
